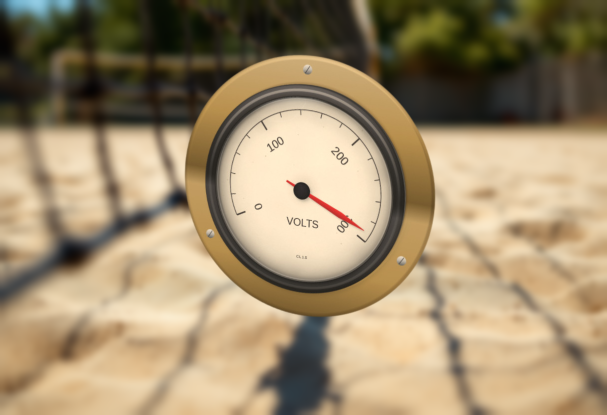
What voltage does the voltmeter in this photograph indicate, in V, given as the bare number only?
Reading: 290
